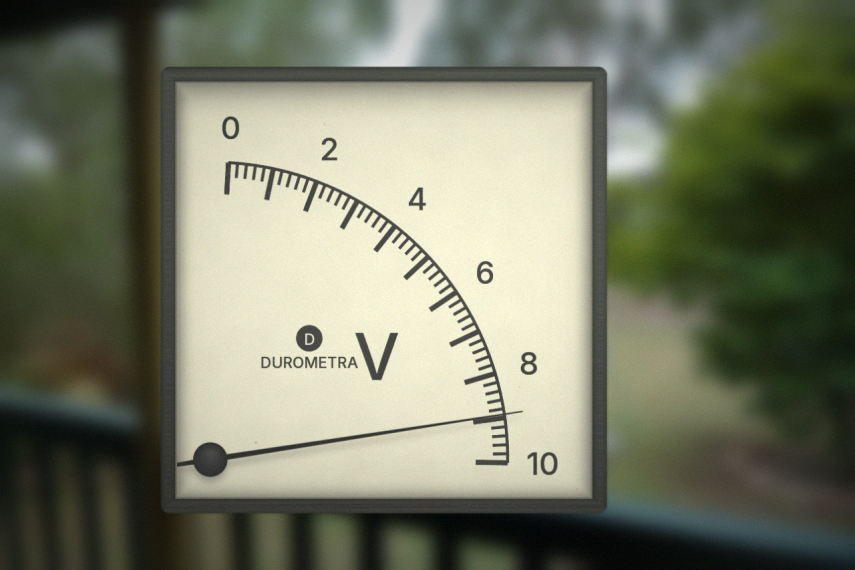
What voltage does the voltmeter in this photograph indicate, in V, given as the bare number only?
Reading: 8.9
